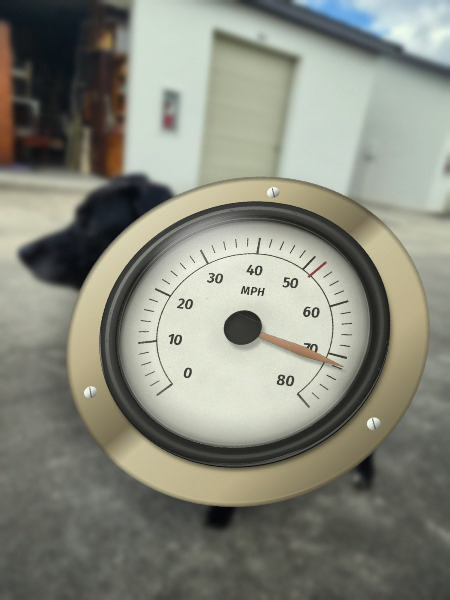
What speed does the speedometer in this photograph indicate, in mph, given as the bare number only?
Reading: 72
